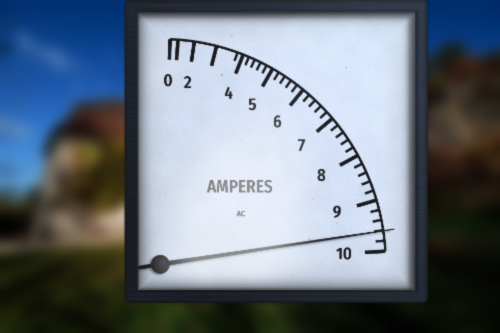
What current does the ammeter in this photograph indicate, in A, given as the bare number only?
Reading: 9.6
